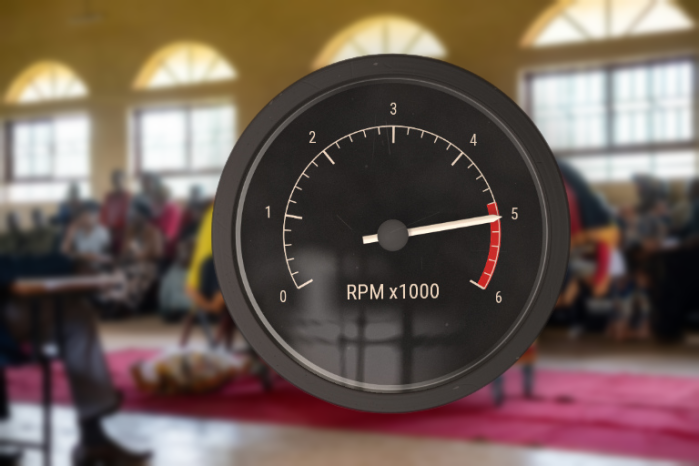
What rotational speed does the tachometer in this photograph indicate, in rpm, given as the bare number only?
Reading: 5000
